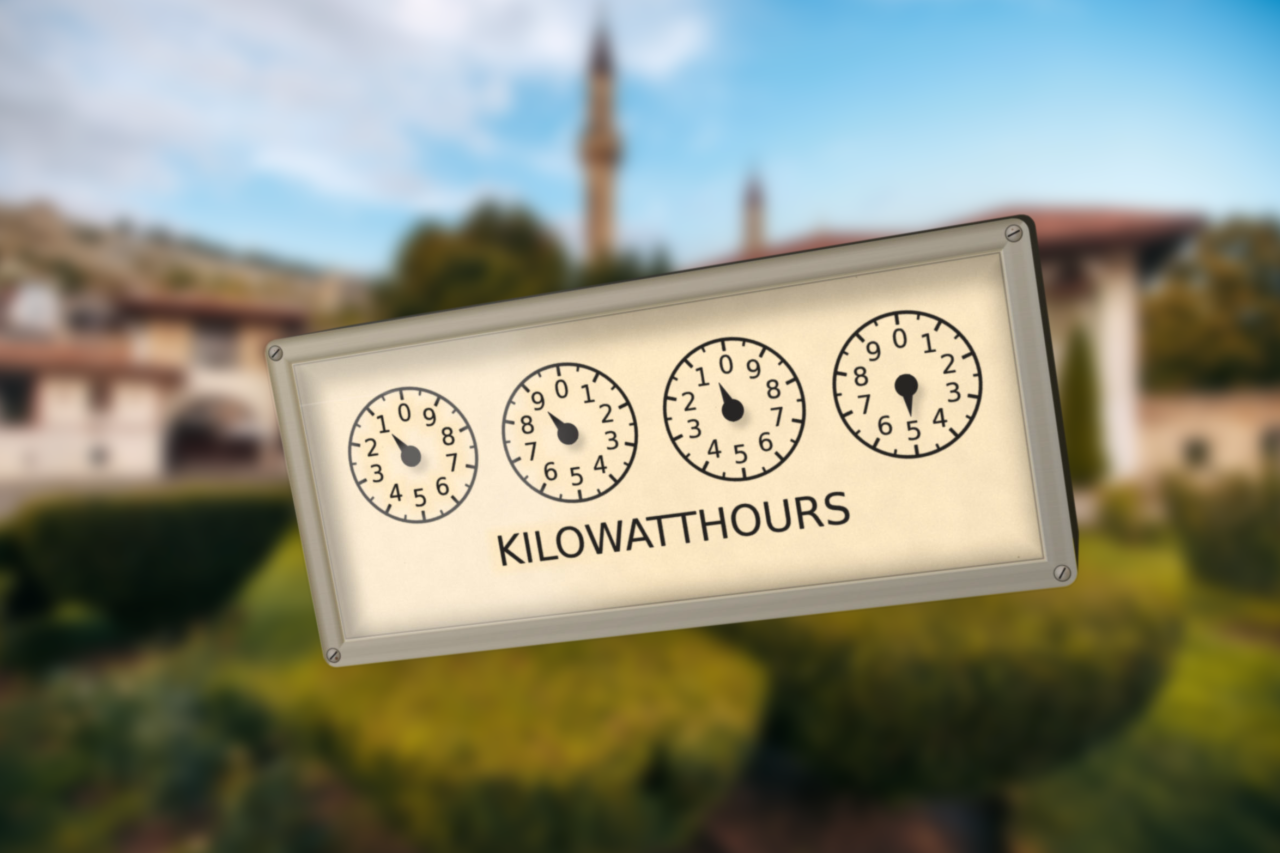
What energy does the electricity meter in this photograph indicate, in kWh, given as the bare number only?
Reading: 905
